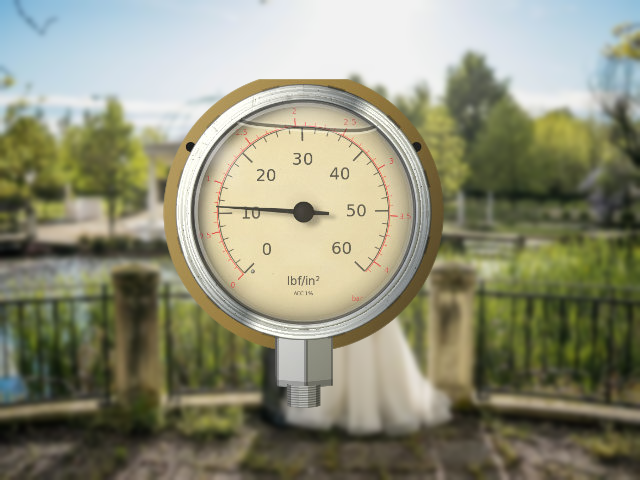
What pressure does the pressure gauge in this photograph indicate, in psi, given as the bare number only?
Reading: 11
